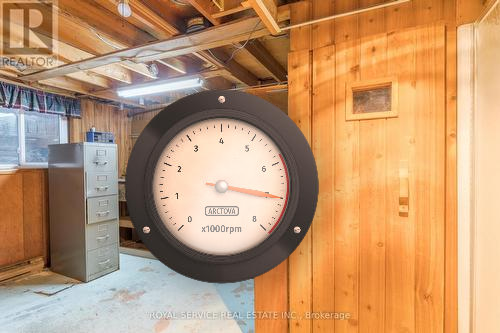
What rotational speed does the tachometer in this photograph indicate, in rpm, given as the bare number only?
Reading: 7000
